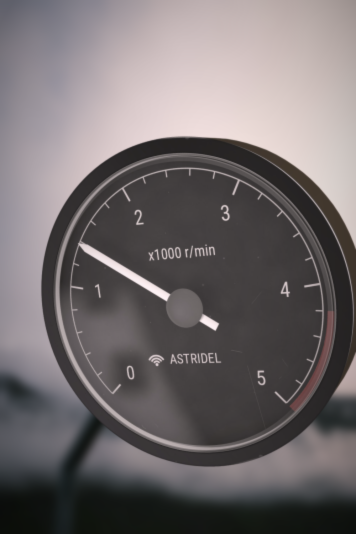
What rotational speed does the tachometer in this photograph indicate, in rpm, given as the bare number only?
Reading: 1400
